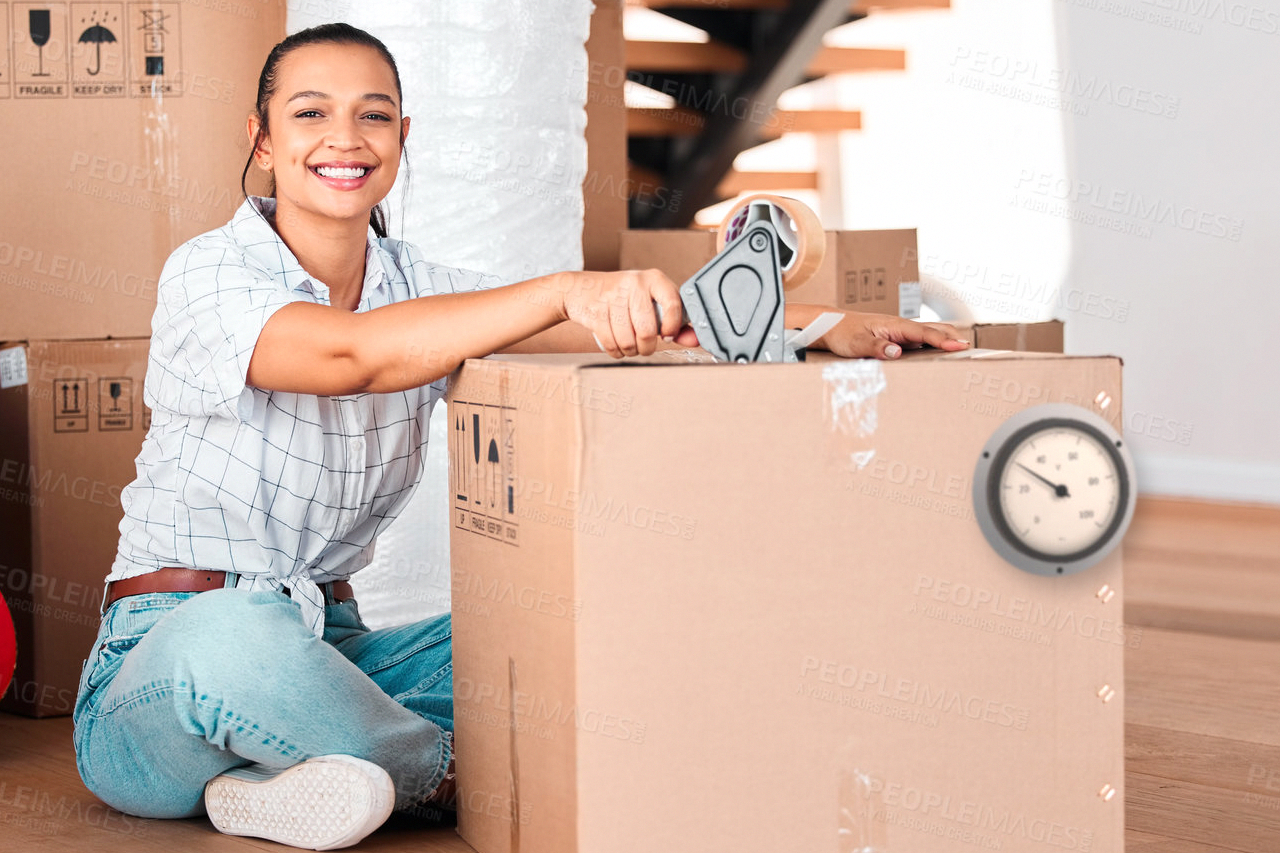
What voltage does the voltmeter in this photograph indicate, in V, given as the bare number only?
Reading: 30
